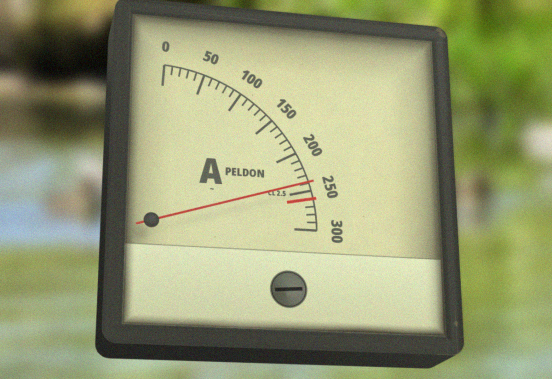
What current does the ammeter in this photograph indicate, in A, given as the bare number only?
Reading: 240
